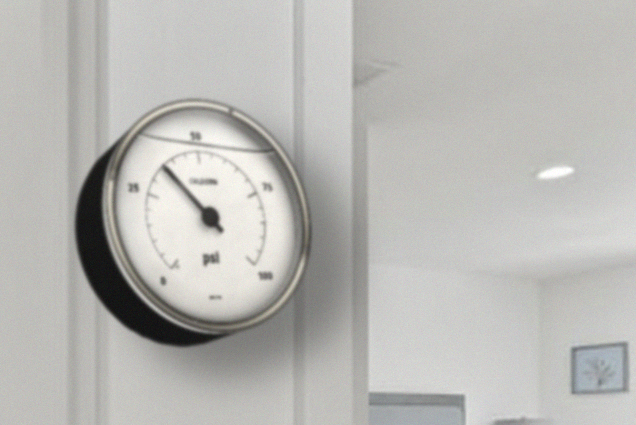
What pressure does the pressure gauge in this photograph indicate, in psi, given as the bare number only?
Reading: 35
